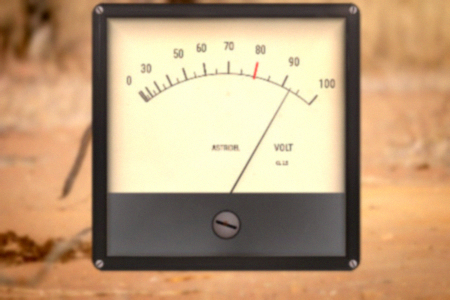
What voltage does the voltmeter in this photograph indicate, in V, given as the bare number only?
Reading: 92.5
